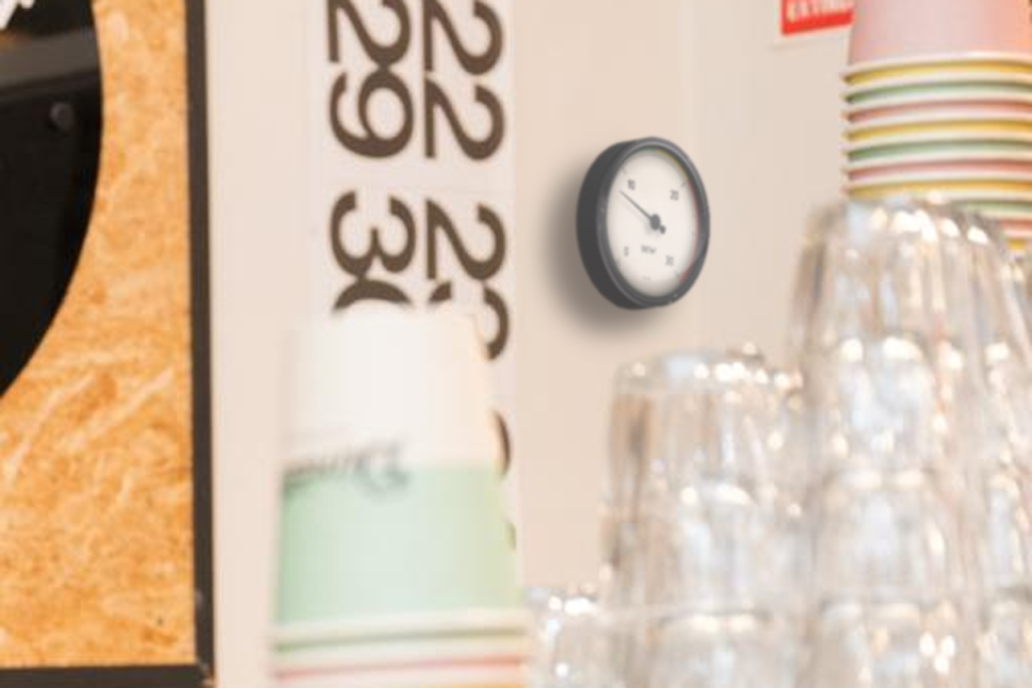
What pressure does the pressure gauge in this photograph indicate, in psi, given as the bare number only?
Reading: 7.5
